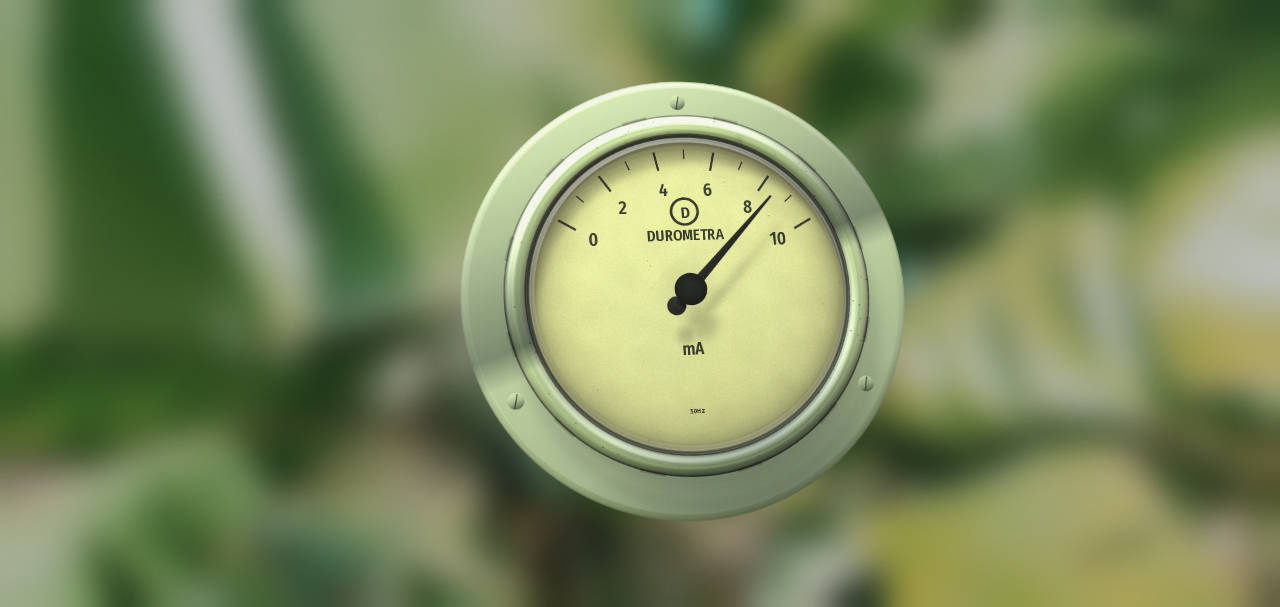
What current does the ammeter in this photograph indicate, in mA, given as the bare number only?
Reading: 8.5
